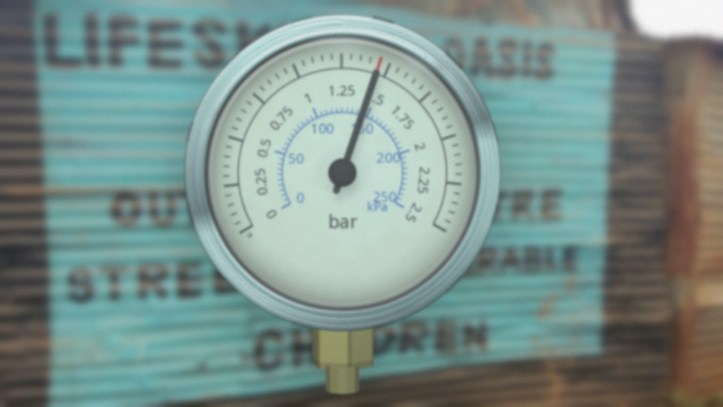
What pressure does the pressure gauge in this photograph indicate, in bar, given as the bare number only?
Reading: 1.45
